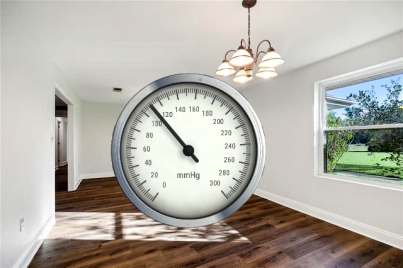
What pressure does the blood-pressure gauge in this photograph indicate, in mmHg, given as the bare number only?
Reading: 110
